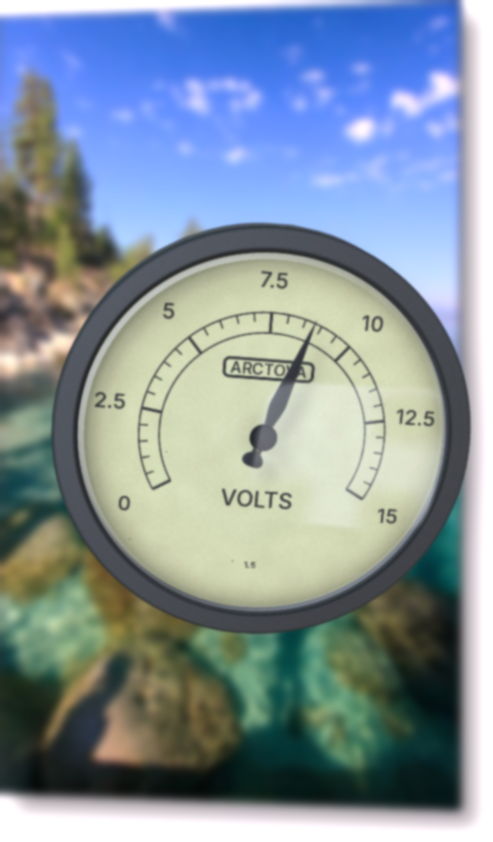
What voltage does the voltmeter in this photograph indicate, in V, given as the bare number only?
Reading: 8.75
